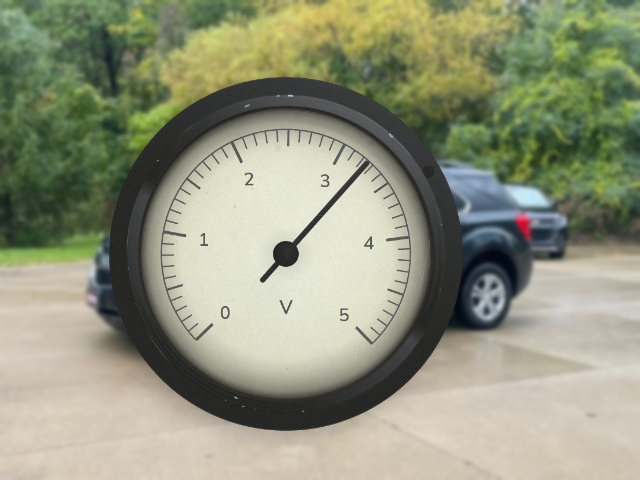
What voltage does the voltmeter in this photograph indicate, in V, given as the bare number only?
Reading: 3.25
